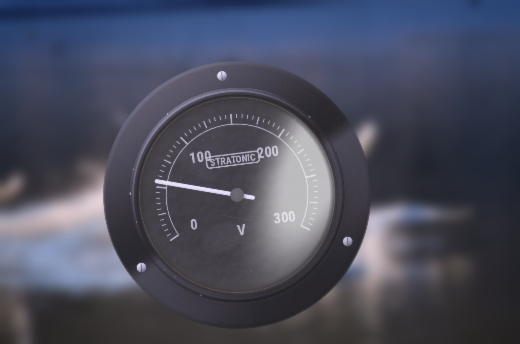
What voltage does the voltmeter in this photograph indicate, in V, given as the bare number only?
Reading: 55
